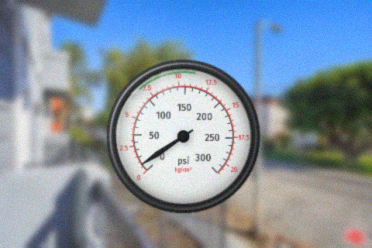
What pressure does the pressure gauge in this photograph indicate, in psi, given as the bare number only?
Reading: 10
